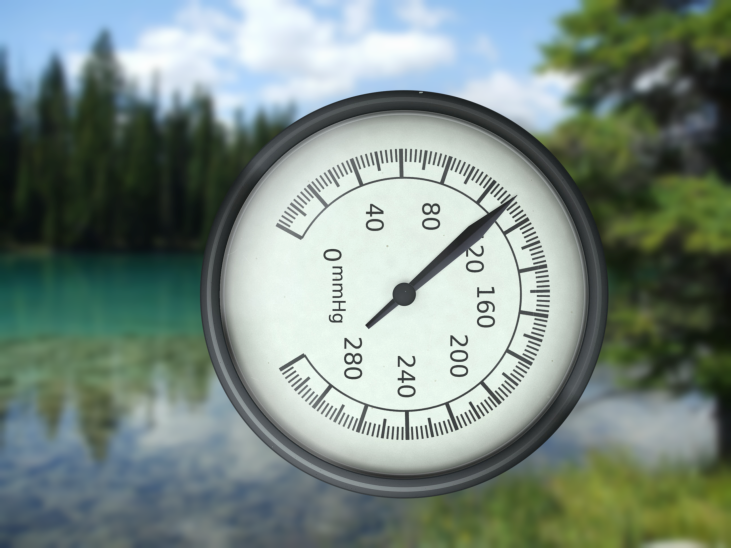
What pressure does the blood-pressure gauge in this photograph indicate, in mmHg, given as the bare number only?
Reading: 110
